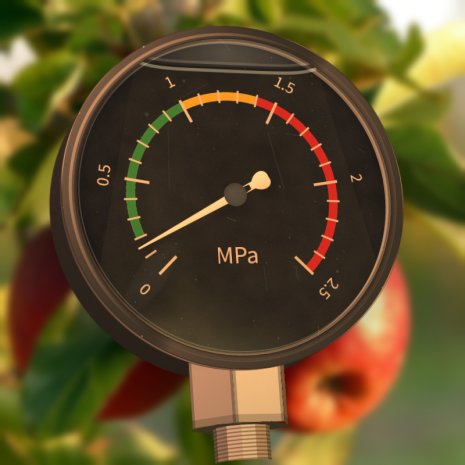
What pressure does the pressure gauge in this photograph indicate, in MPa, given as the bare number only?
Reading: 0.15
